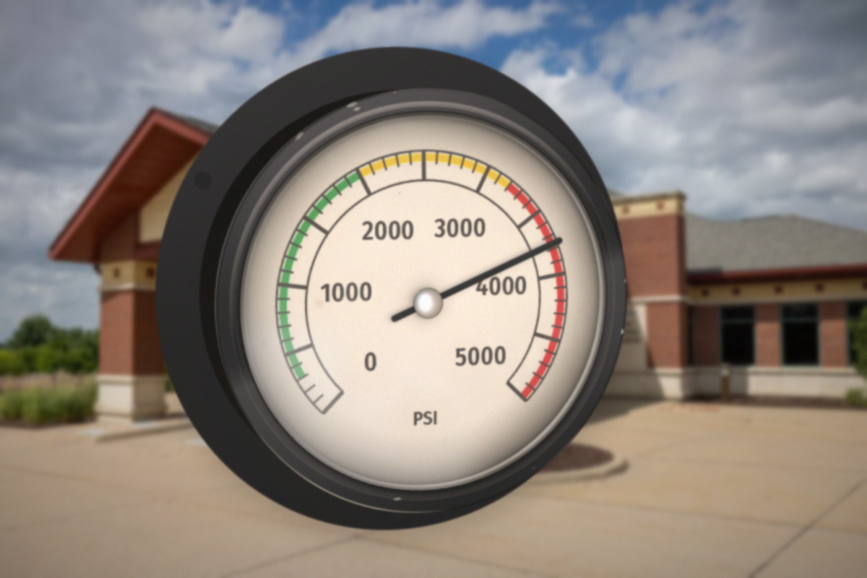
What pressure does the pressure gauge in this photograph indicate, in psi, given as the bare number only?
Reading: 3750
